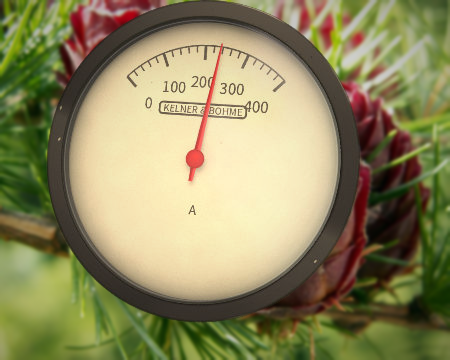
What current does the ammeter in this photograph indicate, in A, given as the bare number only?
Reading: 240
